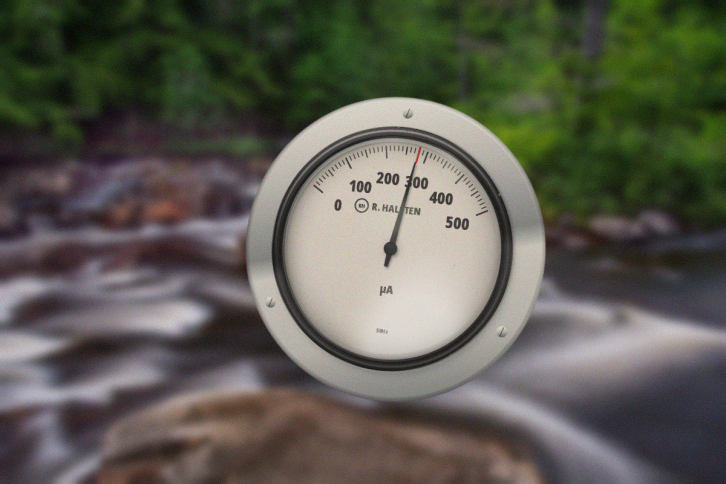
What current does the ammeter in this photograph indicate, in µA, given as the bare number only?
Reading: 280
